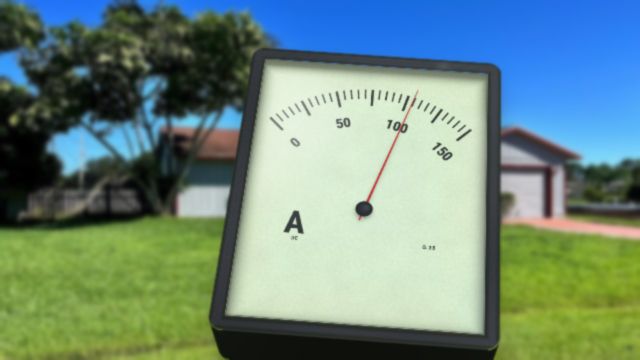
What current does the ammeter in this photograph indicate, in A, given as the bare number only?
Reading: 105
